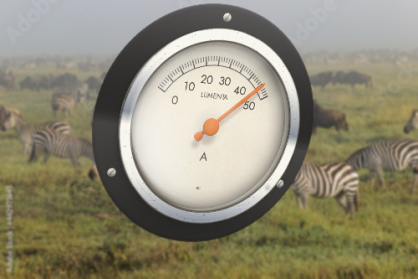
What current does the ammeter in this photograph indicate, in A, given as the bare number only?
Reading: 45
